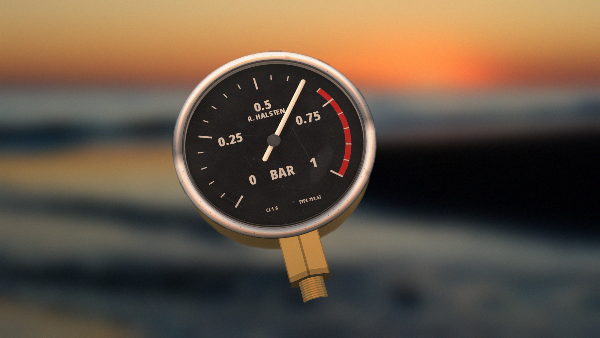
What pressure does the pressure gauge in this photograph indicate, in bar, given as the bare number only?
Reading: 0.65
